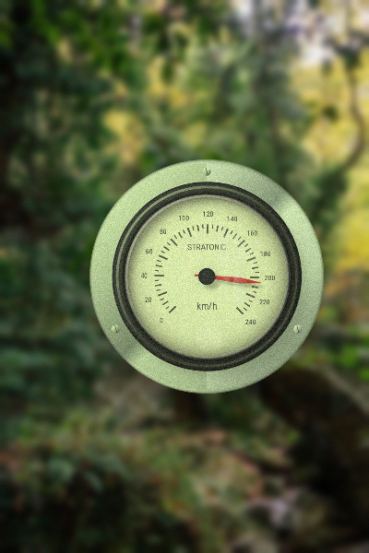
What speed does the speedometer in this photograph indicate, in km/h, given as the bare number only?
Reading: 205
